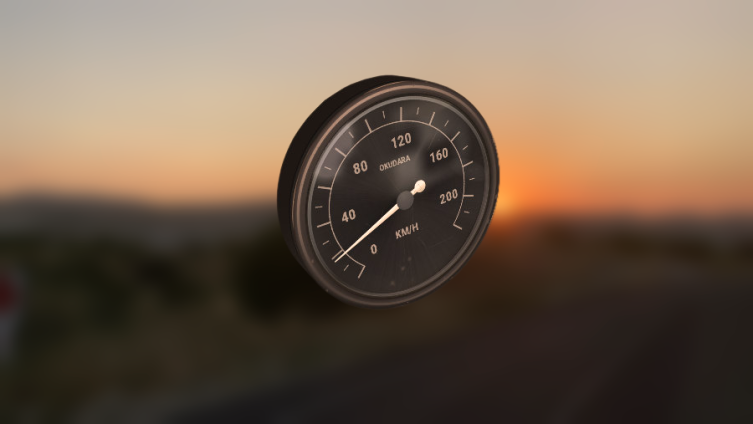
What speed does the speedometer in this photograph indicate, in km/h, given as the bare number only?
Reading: 20
